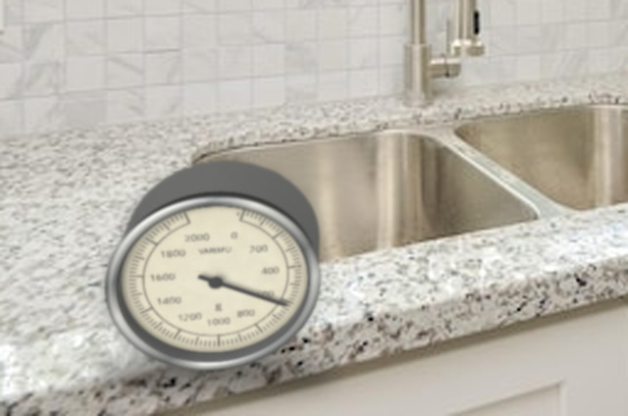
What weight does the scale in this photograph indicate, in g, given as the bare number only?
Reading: 600
